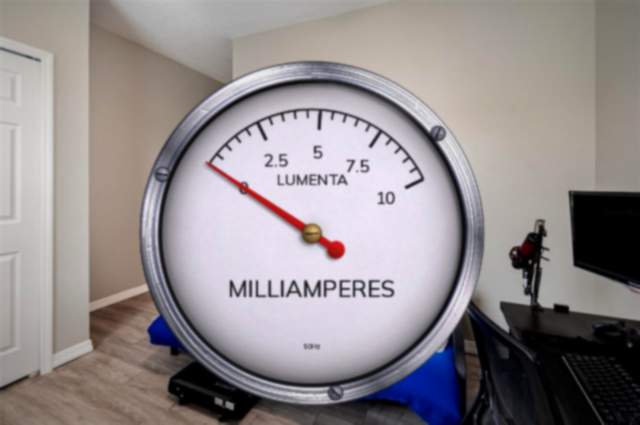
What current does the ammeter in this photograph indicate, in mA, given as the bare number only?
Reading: 0
